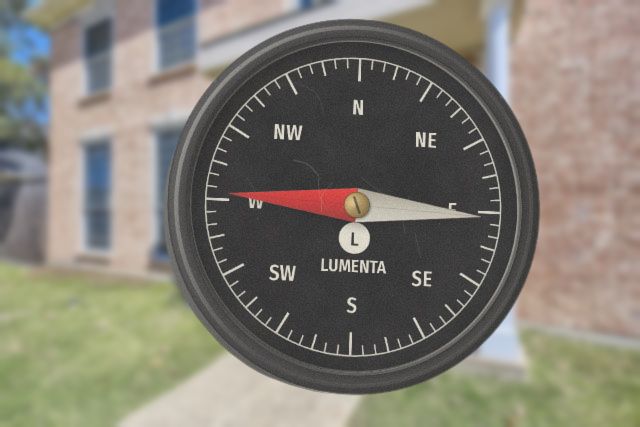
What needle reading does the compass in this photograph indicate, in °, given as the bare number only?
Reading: 272.5
